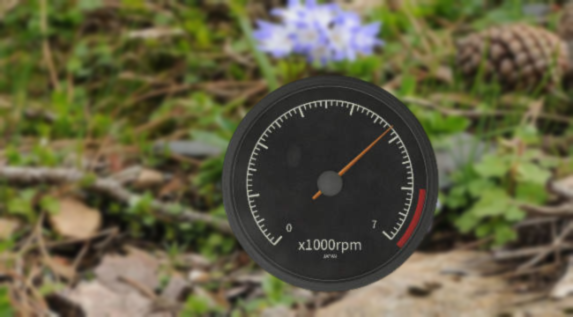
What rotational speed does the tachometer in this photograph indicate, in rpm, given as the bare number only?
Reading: 4800
